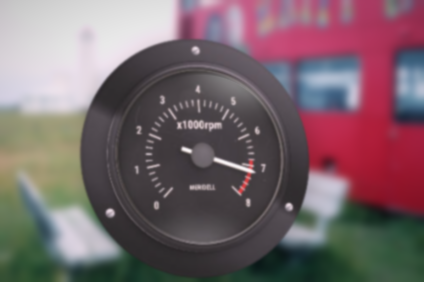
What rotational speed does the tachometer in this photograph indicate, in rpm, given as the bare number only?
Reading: 7200
